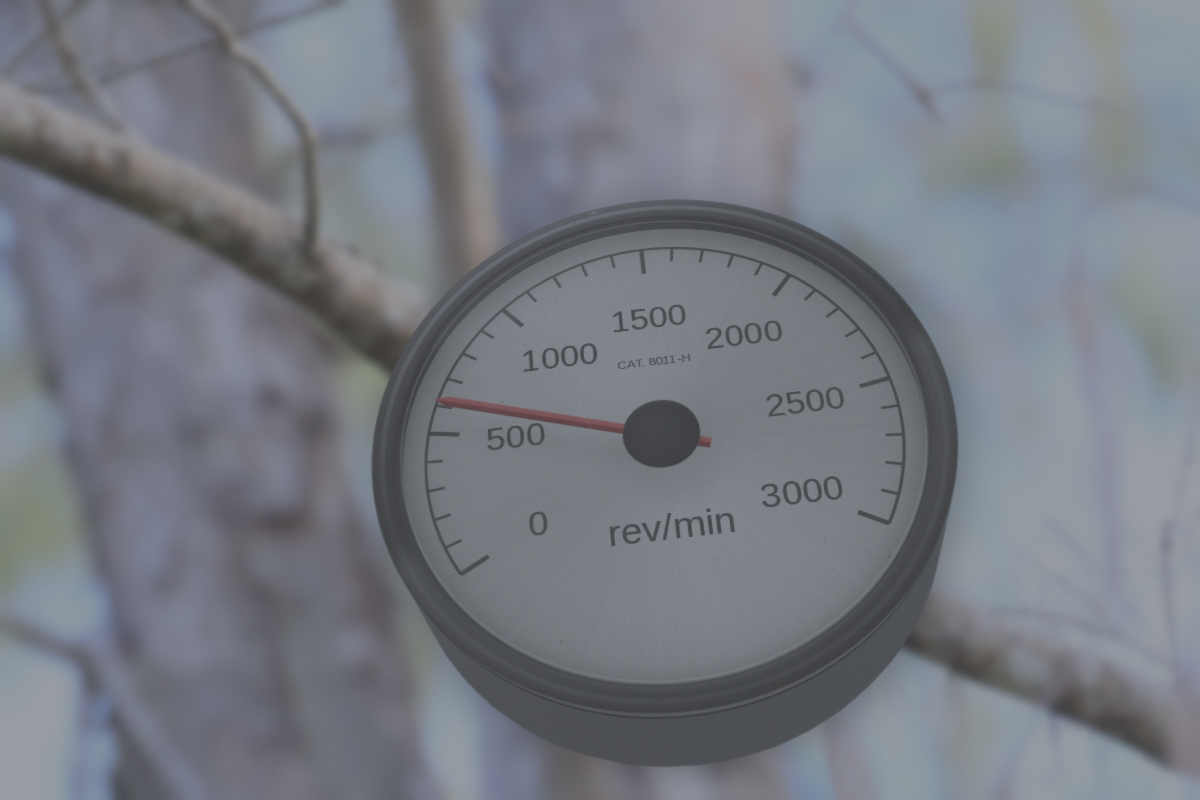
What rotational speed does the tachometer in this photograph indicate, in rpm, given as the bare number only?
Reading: 600
